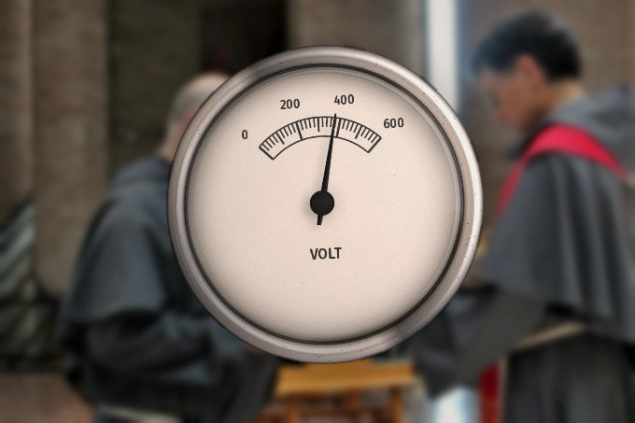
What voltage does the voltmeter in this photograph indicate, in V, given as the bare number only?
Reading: 380
